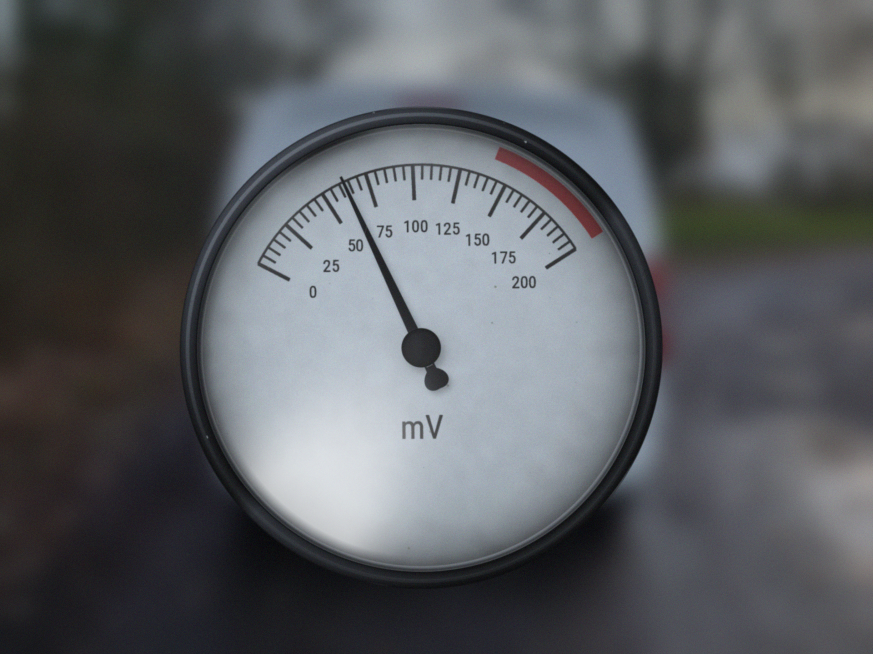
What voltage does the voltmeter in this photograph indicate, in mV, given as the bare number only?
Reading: 62.5
